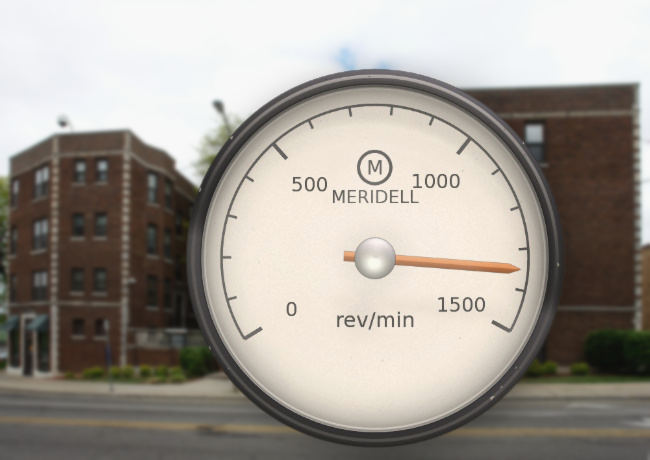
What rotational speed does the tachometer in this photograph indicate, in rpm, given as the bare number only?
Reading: 1350
